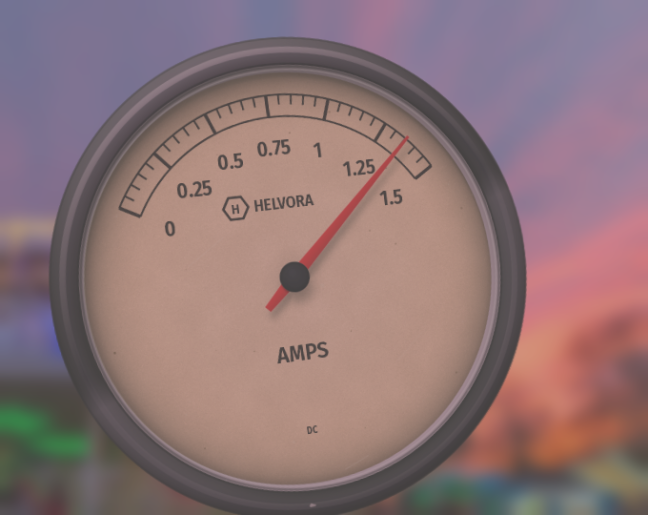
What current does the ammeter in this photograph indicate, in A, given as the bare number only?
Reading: 1.35
